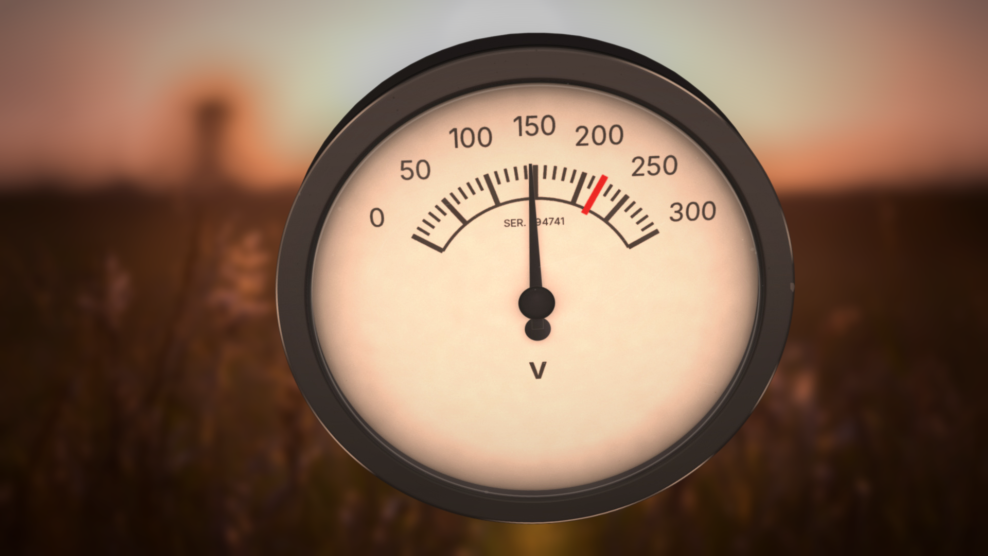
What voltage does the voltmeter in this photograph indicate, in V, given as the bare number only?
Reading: 145
